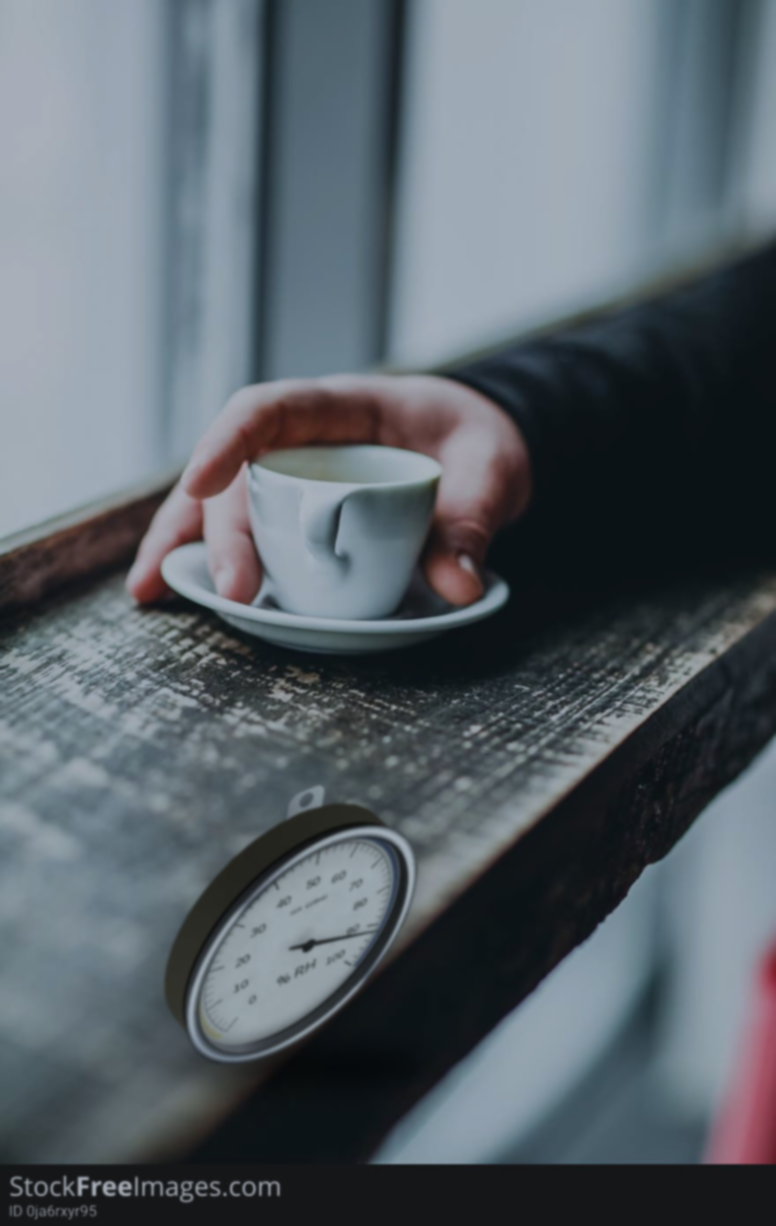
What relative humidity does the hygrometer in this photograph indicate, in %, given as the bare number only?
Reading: 90
